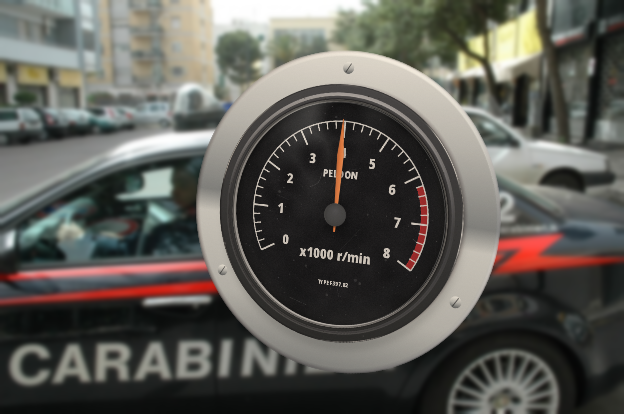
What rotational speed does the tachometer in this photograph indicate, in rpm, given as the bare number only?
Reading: 4000
